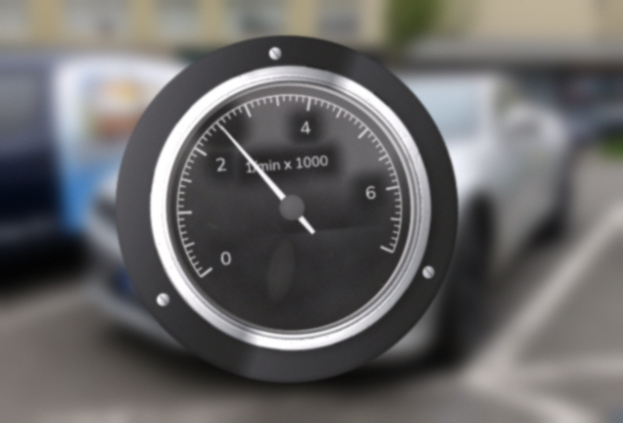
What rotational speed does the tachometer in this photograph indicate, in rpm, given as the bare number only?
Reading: 2500
